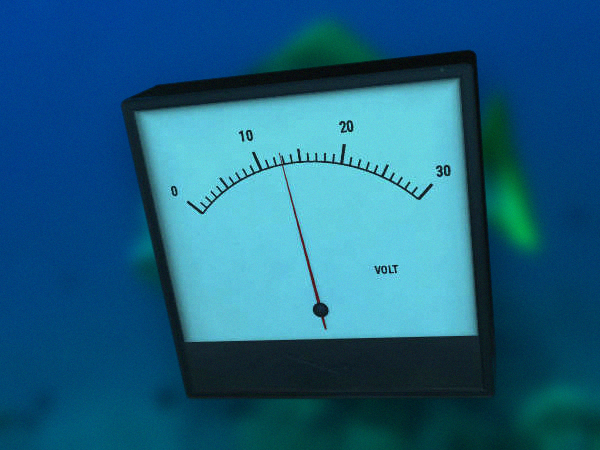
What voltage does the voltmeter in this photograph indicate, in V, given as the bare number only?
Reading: 13
